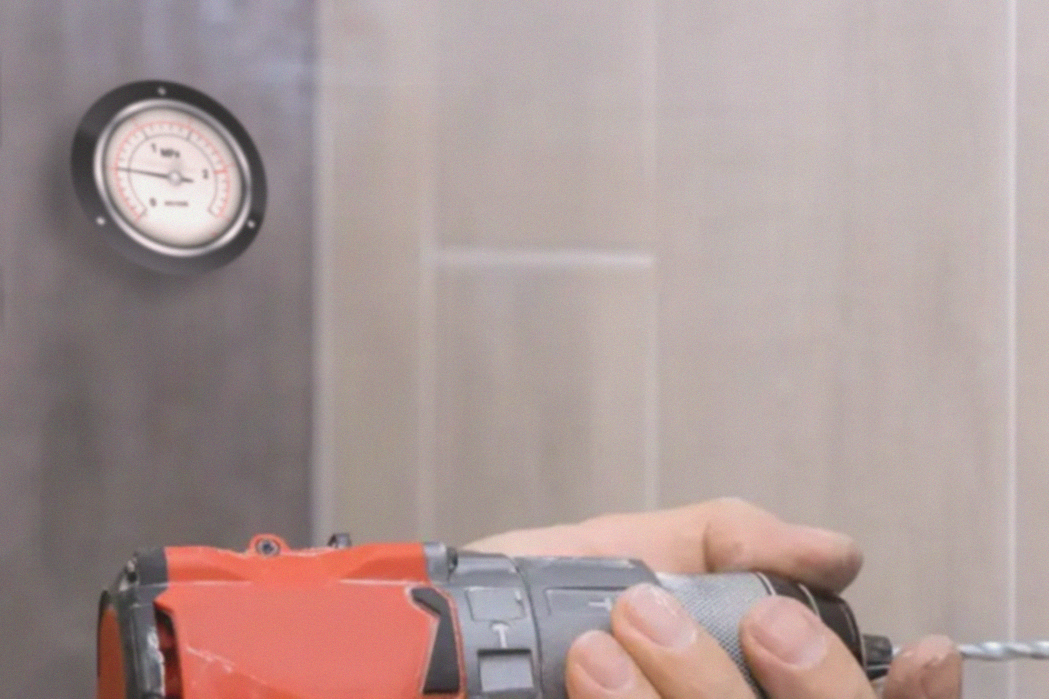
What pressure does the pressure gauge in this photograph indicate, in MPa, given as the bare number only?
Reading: 0.5
